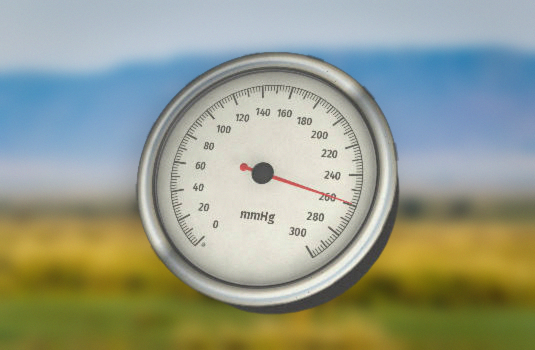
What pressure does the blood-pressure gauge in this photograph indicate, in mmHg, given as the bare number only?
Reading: 260
